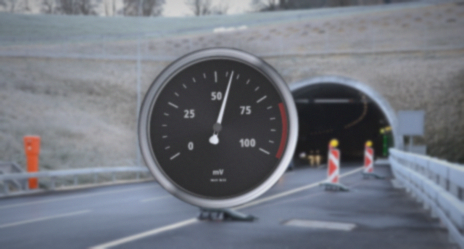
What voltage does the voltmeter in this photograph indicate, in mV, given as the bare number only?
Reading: 57.5
